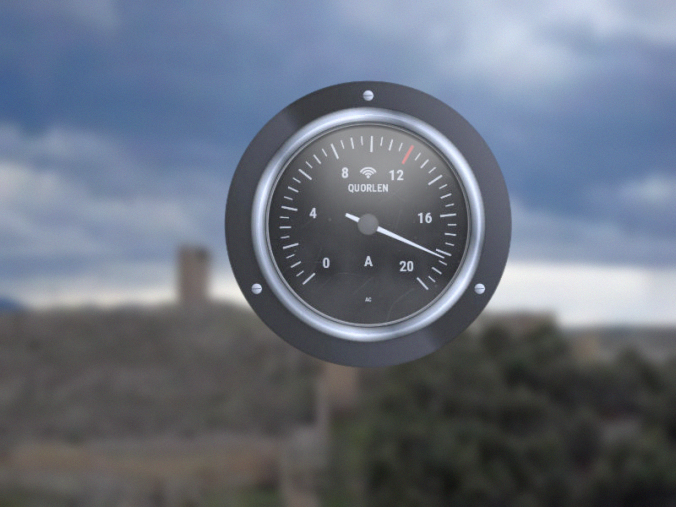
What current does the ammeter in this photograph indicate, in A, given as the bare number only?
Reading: 18.25
